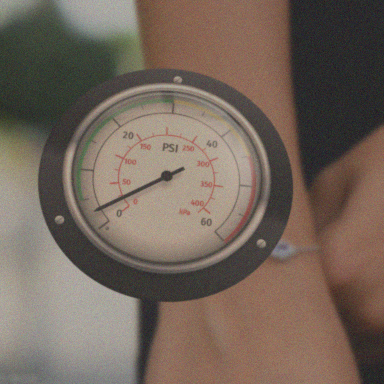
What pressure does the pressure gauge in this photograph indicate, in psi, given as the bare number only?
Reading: 2.5
